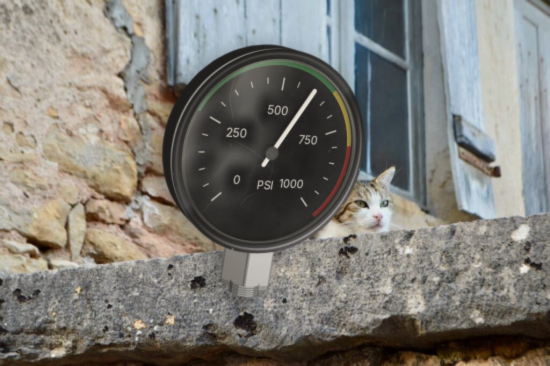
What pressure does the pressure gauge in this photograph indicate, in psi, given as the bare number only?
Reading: 600
